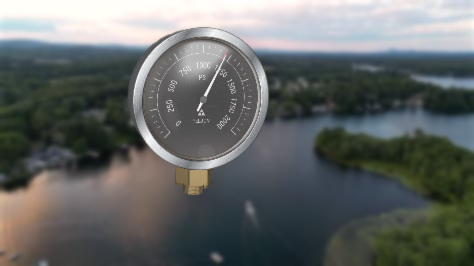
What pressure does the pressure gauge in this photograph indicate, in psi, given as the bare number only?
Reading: 1200
